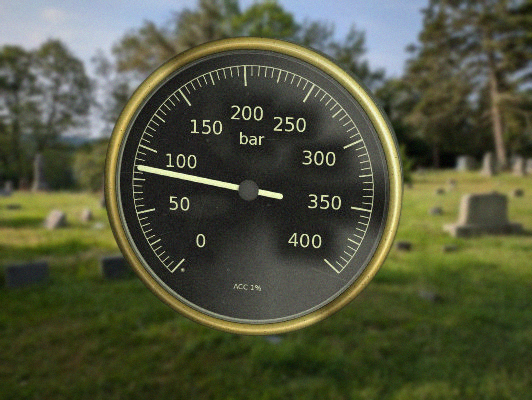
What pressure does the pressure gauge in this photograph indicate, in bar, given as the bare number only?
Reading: 85
